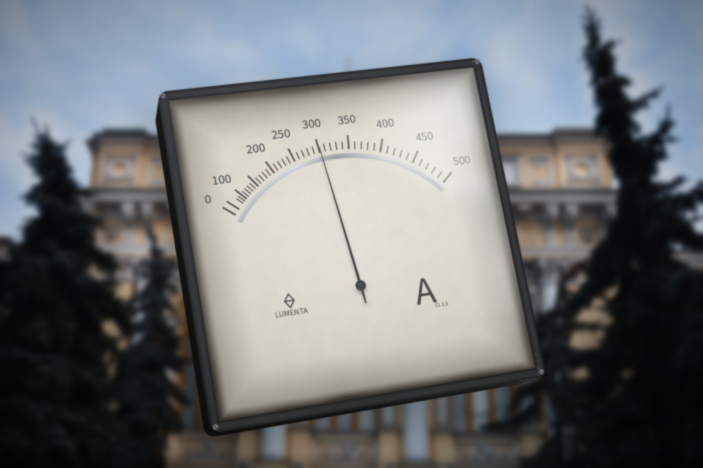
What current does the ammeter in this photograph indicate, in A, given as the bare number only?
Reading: 300
